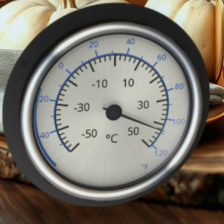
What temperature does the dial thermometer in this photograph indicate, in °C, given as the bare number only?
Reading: 42
